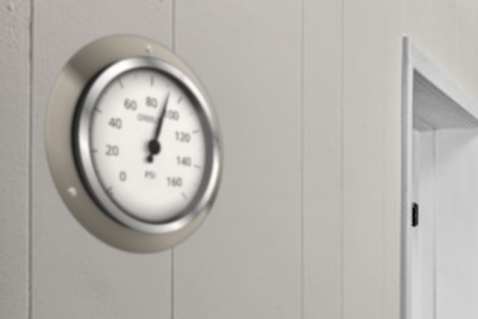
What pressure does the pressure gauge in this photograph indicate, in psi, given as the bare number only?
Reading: 90
